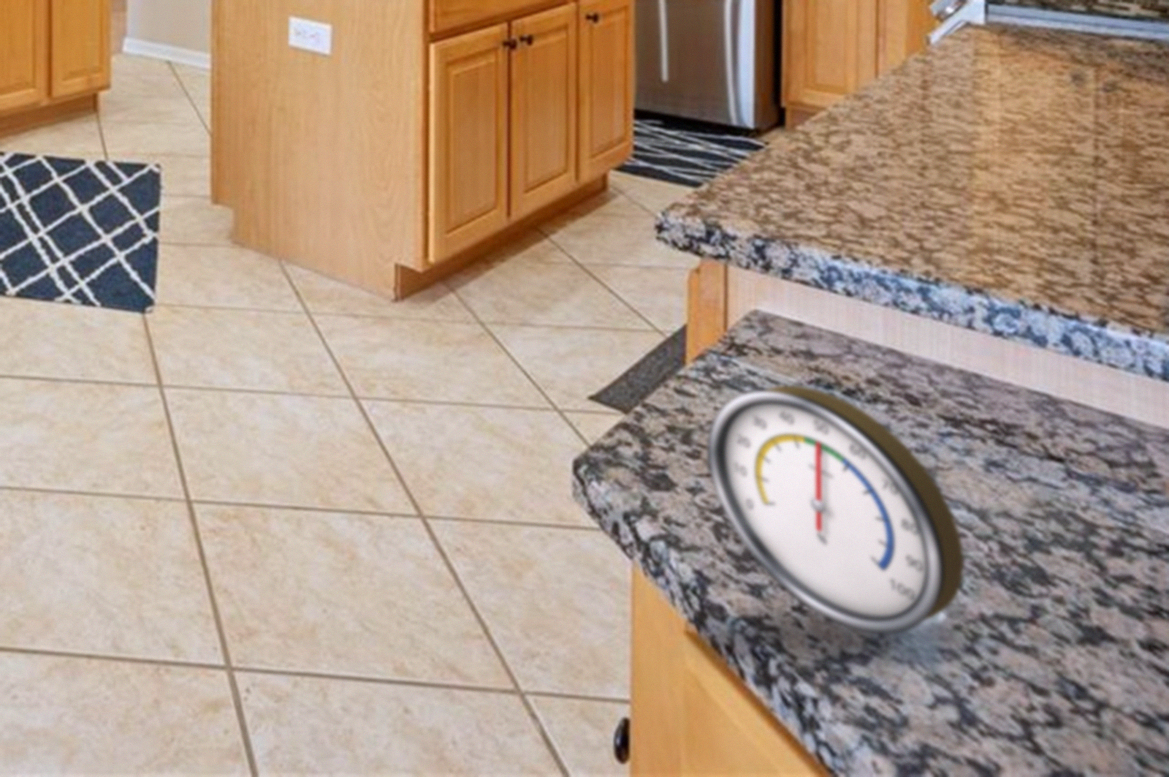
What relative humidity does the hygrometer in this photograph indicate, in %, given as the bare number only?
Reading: 50
